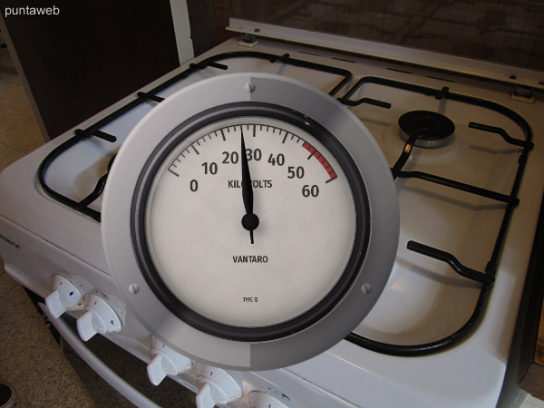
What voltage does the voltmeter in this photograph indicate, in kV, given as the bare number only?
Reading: 26
